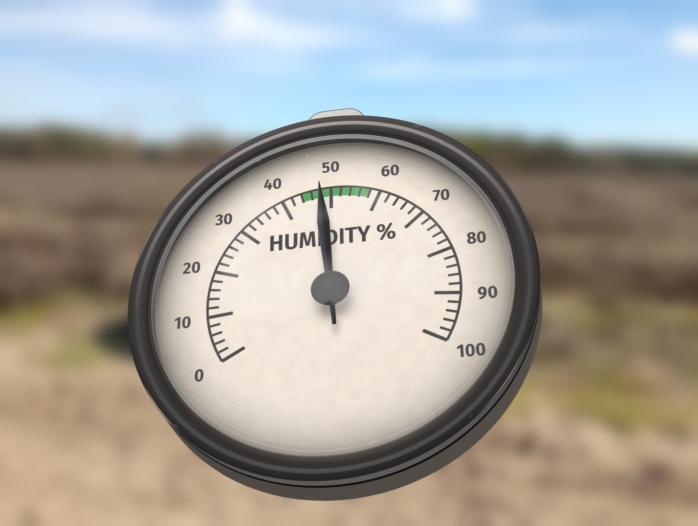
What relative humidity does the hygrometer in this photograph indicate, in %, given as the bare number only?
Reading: 48
